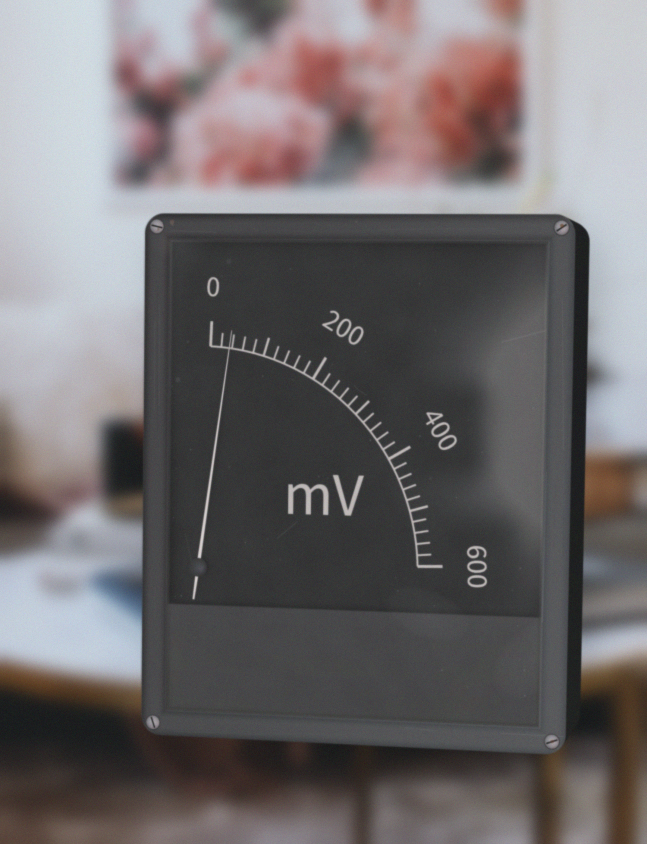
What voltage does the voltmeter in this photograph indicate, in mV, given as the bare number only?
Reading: 40
